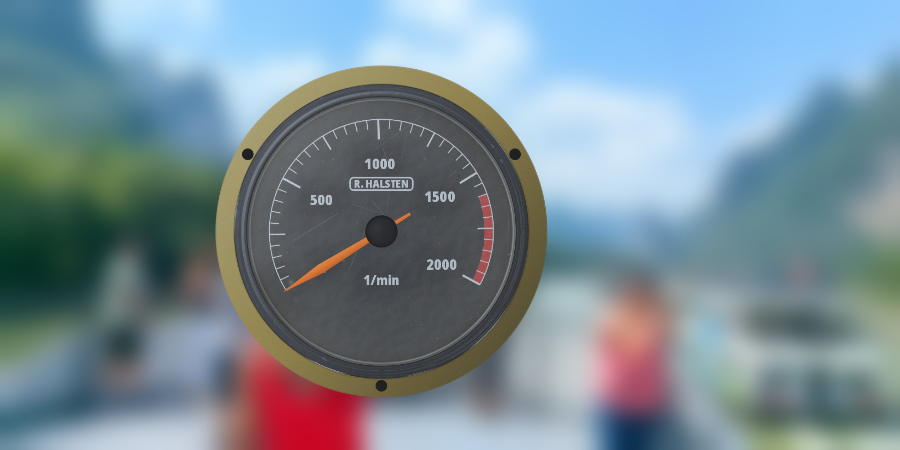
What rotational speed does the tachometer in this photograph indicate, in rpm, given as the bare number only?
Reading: 0
